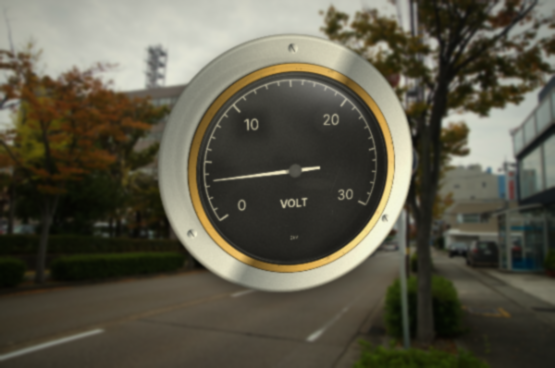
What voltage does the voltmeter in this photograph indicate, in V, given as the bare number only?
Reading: 3.5
